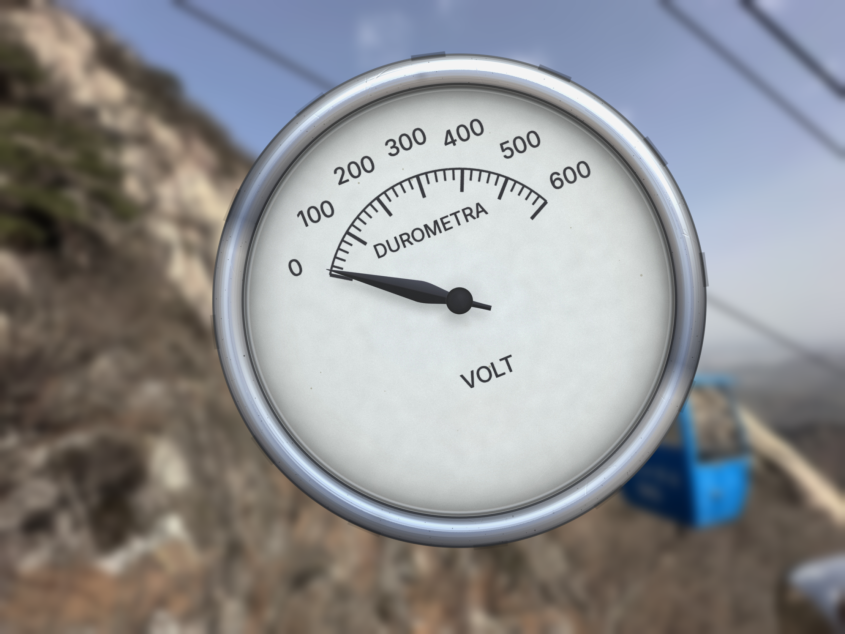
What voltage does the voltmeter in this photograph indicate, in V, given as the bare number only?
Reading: 10
